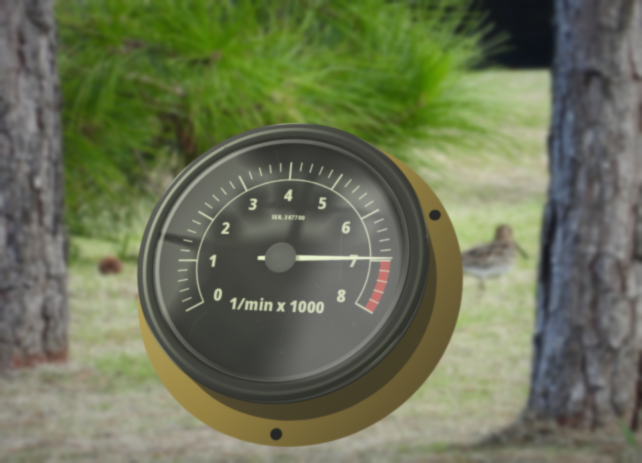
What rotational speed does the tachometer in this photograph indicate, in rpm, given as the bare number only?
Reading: 7000
